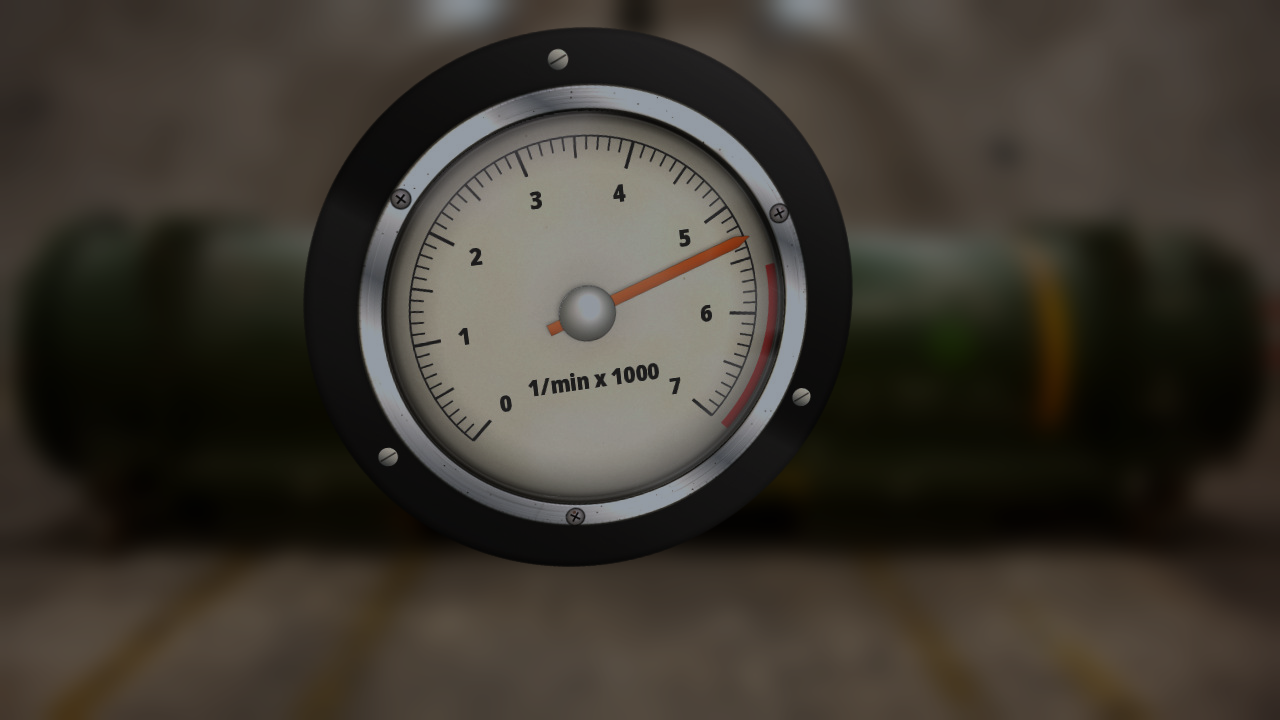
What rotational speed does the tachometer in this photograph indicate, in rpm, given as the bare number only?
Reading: 5300
